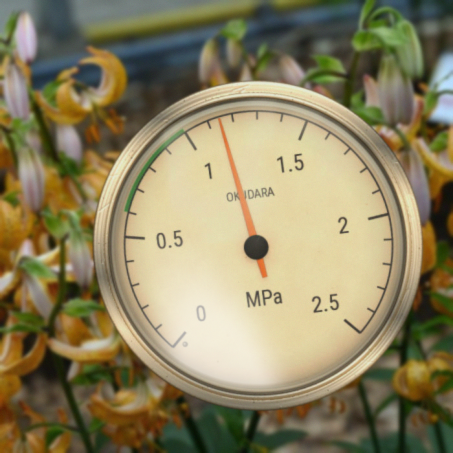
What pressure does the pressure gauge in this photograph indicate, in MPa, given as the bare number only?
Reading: 1.15
